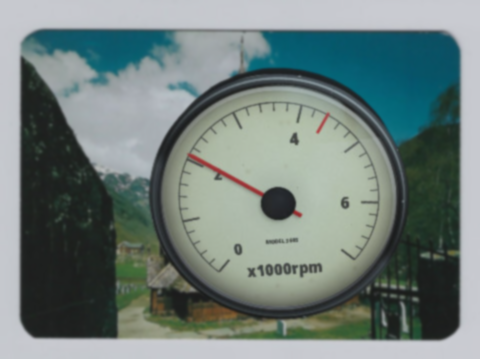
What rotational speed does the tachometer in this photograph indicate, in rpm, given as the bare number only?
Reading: 2100
